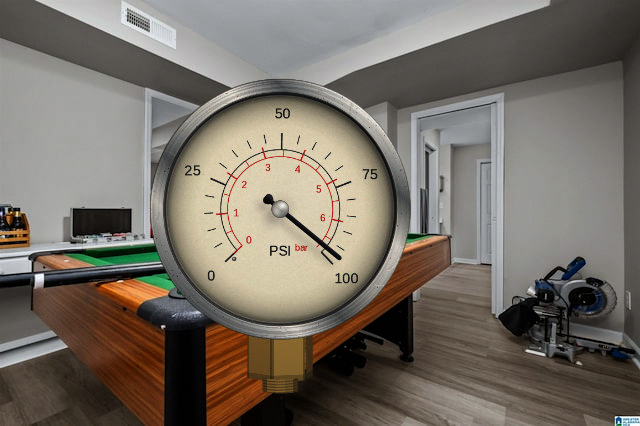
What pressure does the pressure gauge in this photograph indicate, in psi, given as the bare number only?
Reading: 97.5
